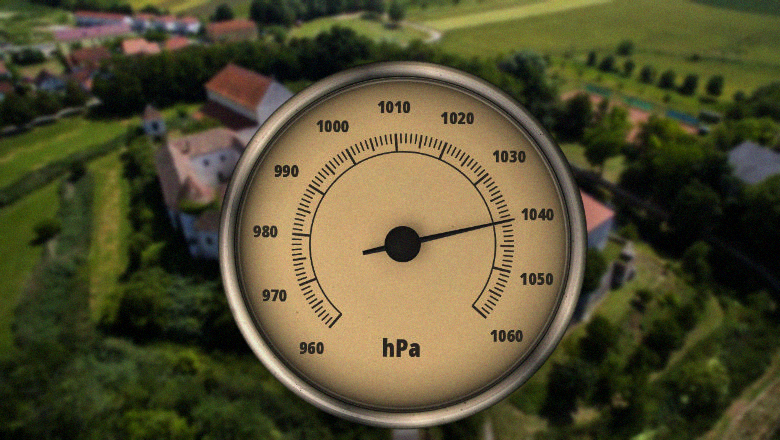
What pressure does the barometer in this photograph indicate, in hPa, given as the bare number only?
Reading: 1040
